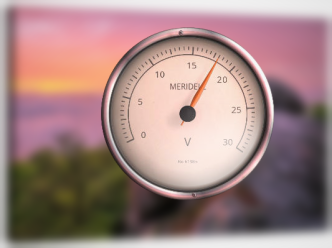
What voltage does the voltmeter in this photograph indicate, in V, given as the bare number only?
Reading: 18
